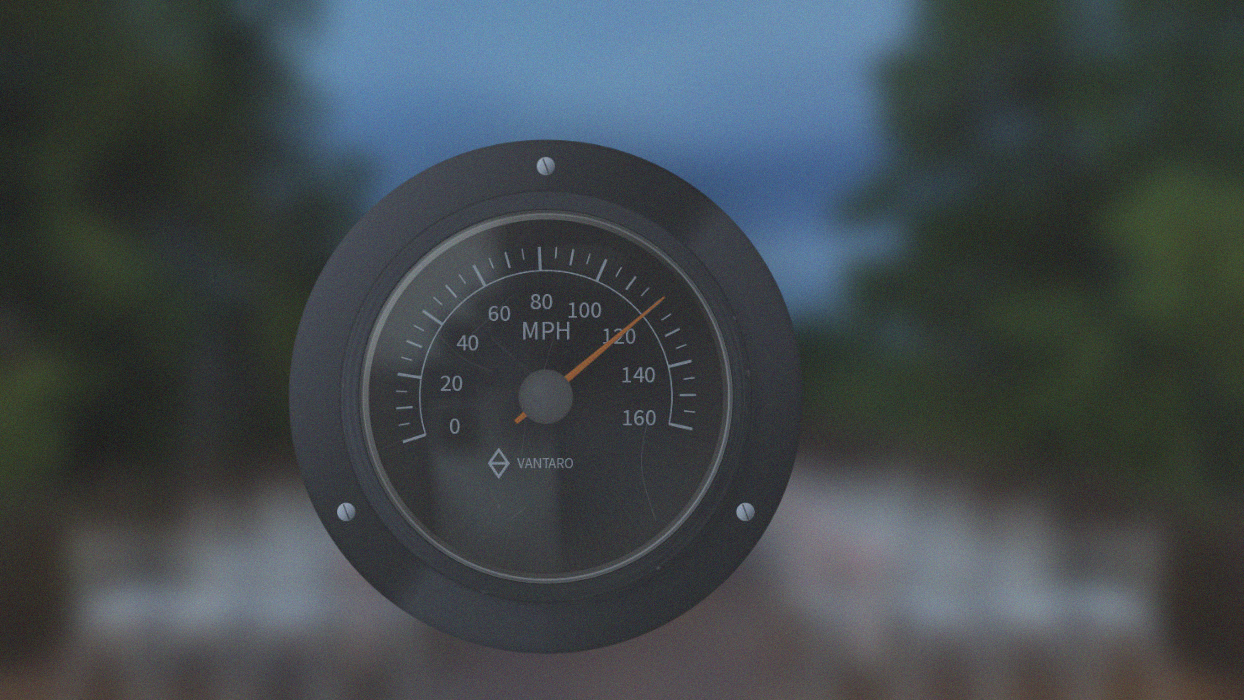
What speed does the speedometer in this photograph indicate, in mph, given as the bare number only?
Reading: 120
